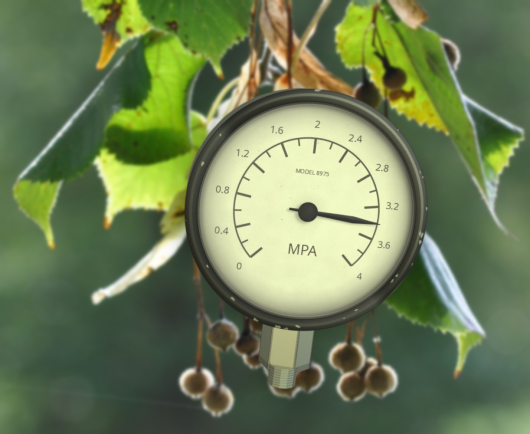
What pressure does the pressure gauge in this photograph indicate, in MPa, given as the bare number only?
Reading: 3.4
